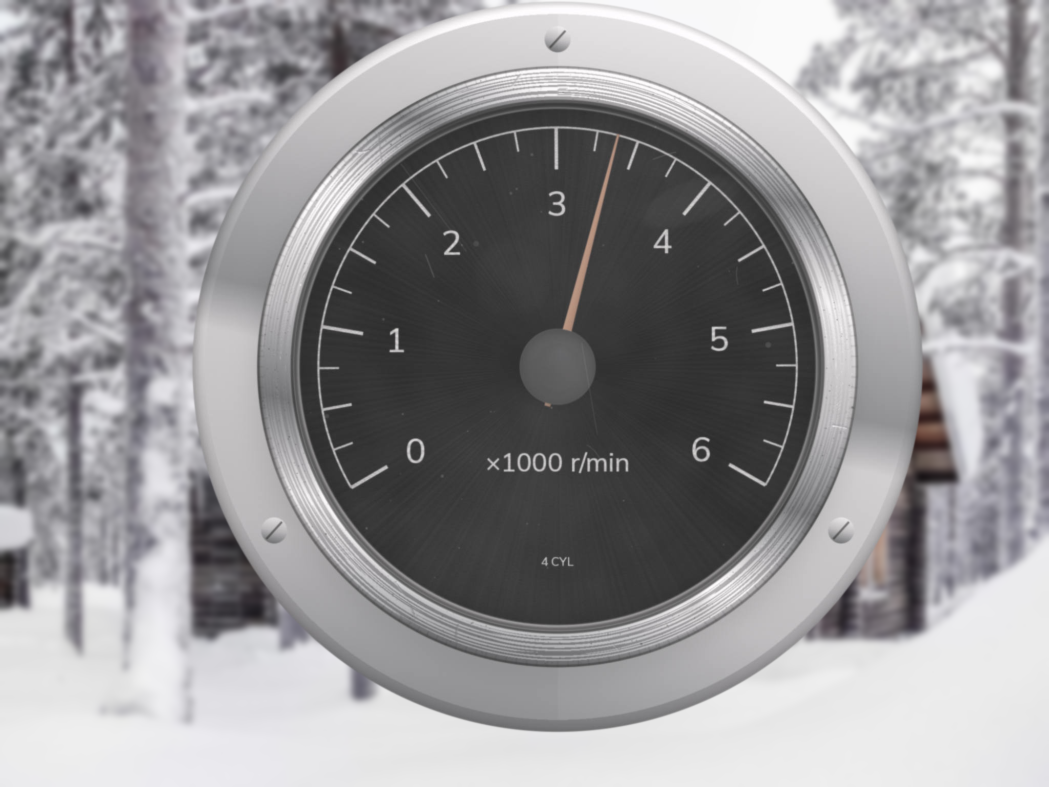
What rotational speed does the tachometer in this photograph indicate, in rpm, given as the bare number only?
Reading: 3375
